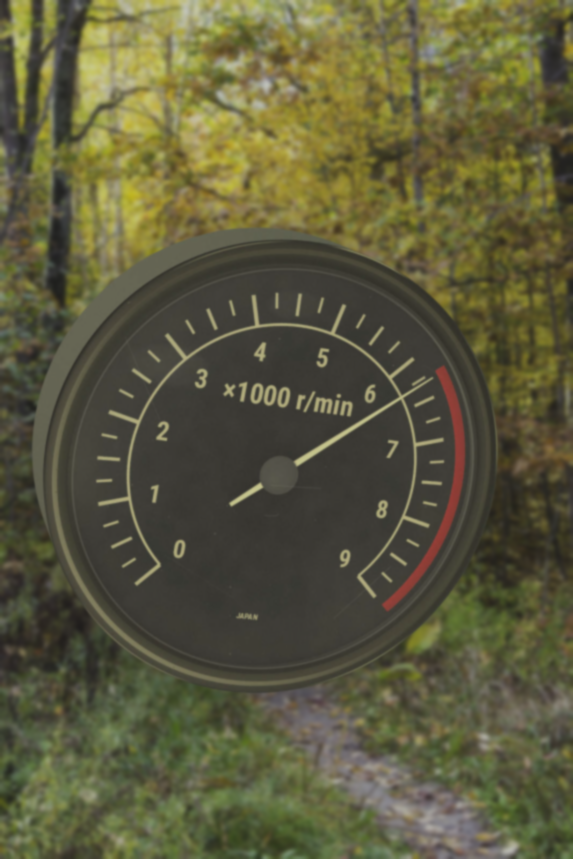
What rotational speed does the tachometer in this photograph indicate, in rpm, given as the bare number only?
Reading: 6250
